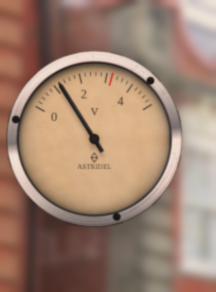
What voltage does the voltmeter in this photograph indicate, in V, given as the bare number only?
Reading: 1.2
